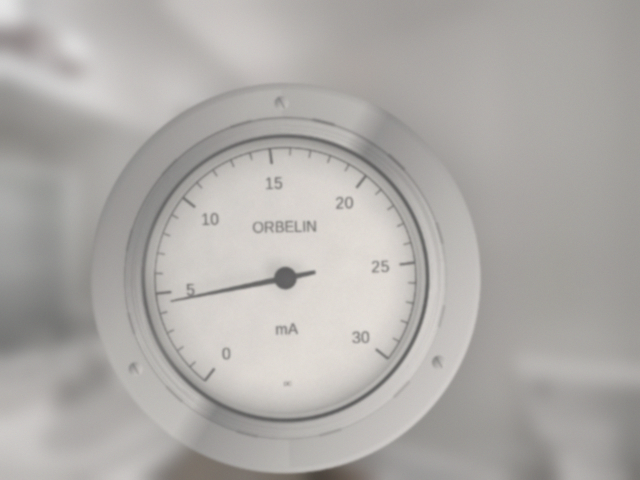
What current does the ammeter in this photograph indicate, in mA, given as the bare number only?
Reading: 4.5
